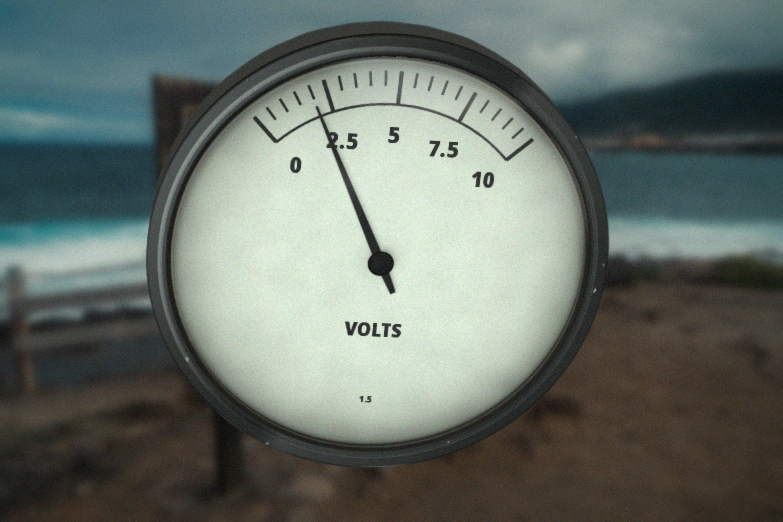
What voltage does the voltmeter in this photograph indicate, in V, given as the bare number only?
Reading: 2
